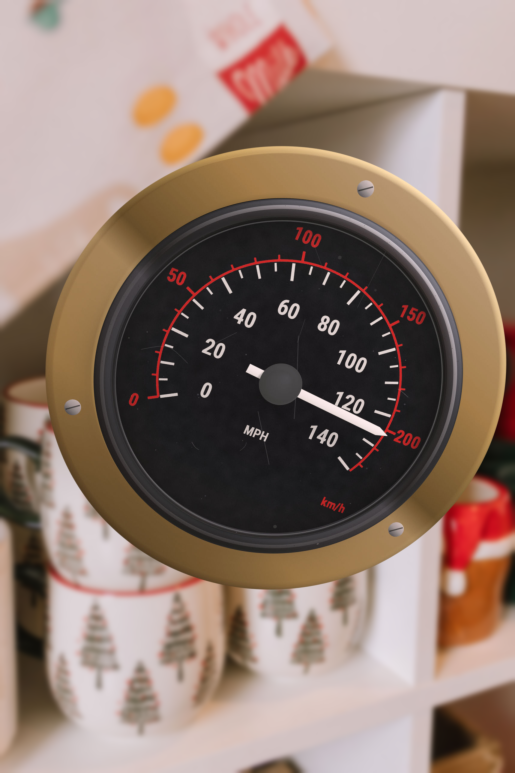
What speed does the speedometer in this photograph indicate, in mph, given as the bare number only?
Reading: 125
